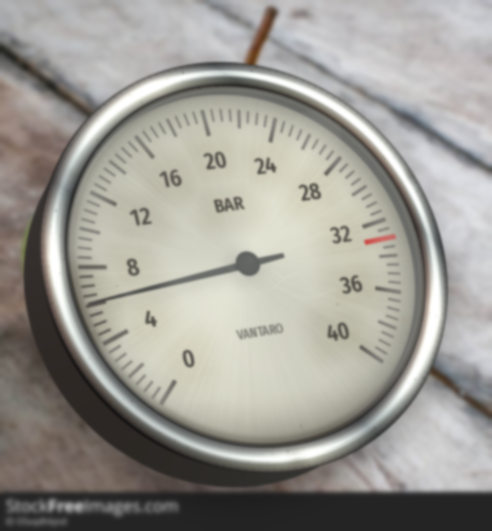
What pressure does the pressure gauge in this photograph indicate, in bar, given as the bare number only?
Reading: 6
